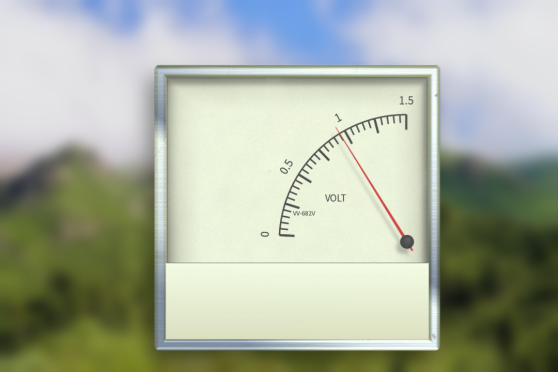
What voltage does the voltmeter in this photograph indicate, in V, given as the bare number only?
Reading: 0.95
